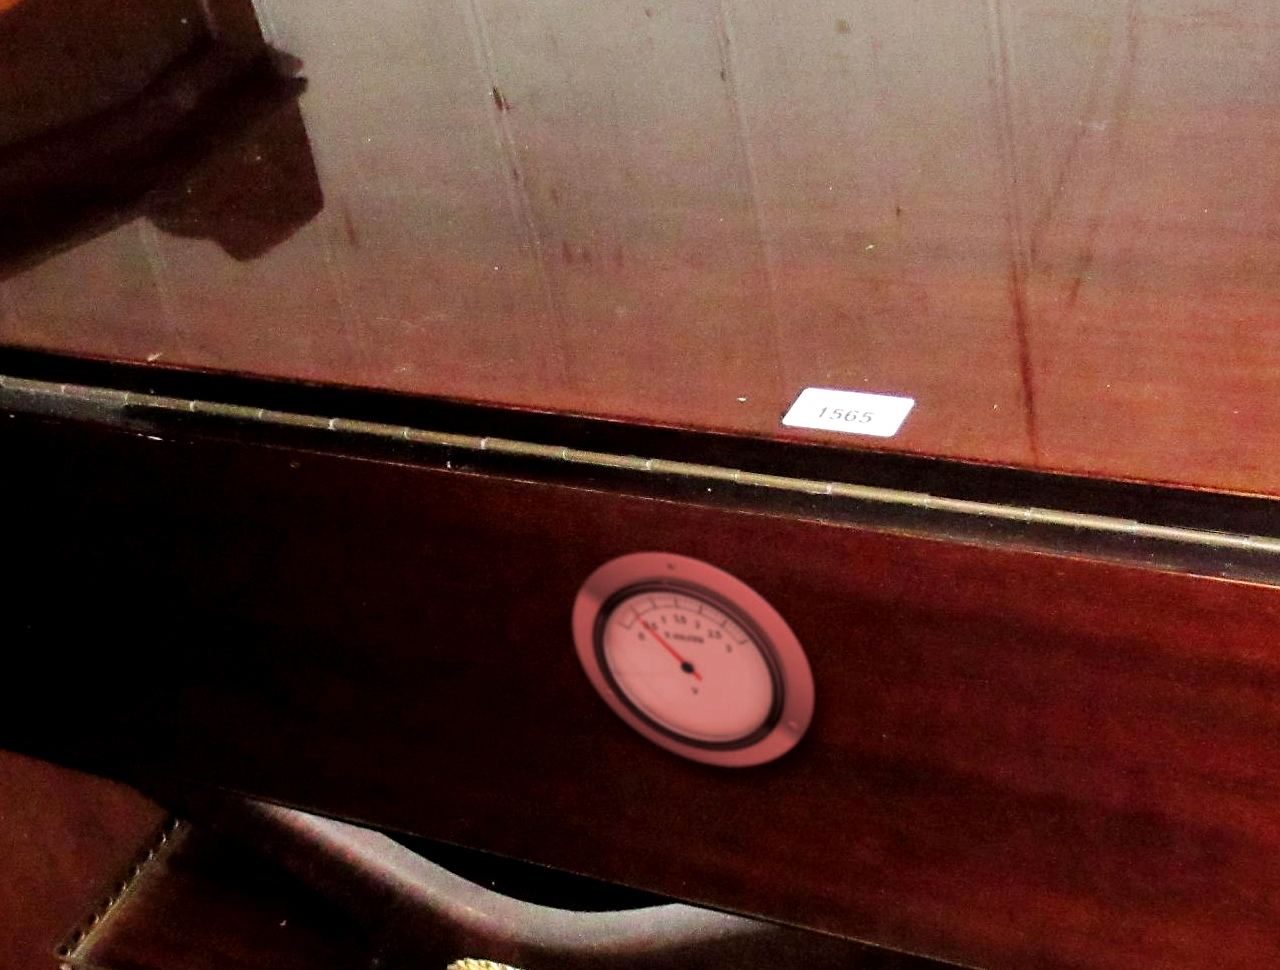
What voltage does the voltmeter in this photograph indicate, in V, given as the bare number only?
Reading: 0.5
